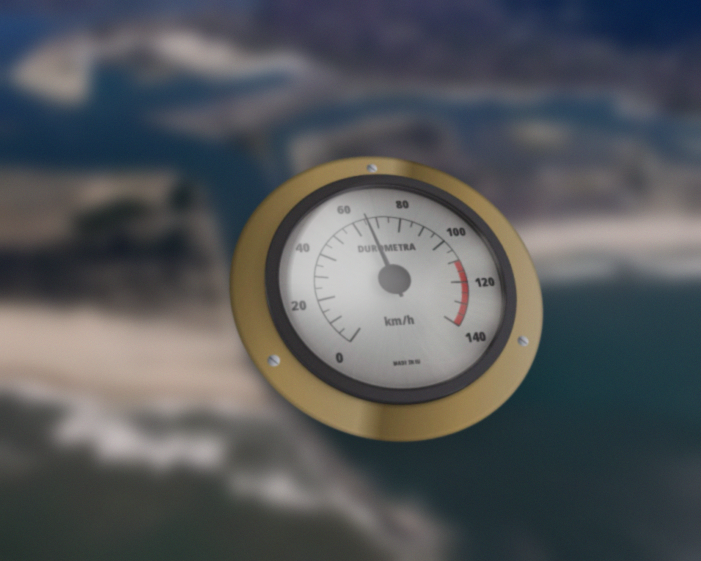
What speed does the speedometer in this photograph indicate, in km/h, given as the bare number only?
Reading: 65
